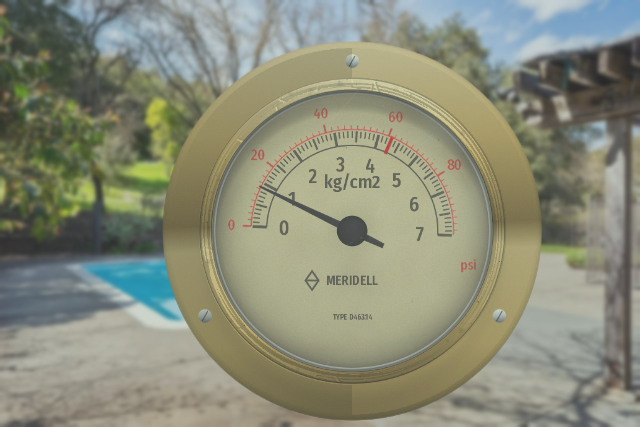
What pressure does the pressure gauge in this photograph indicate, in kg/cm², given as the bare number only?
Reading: 0.9
